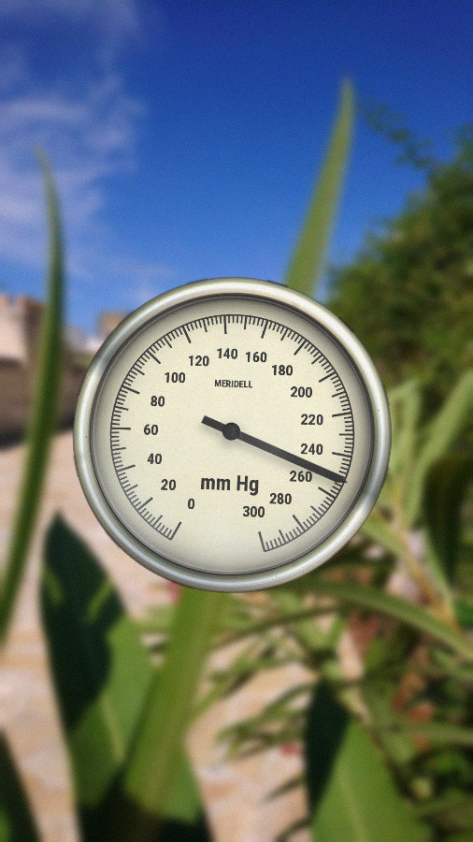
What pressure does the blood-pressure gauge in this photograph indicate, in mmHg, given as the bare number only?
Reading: 252
